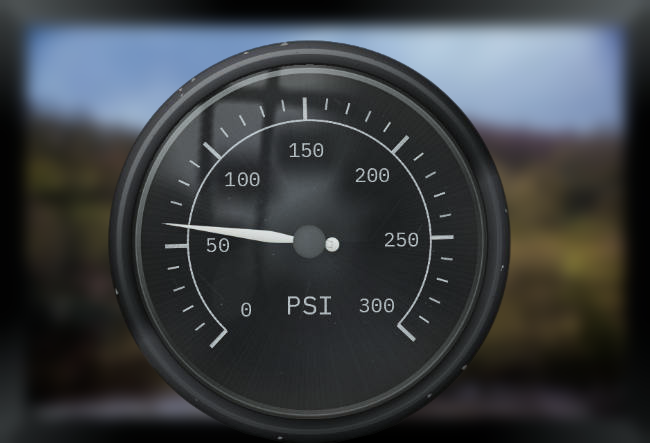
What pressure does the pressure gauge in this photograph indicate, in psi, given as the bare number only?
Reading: 60
